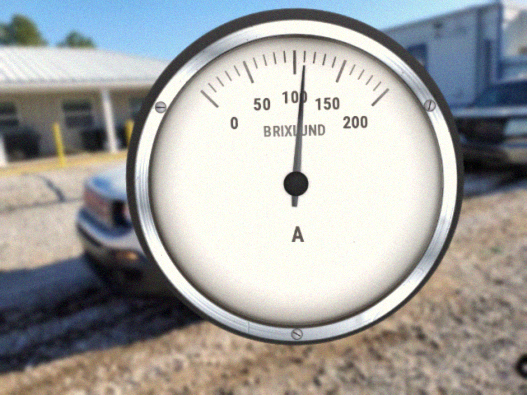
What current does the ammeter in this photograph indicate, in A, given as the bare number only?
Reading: 110
